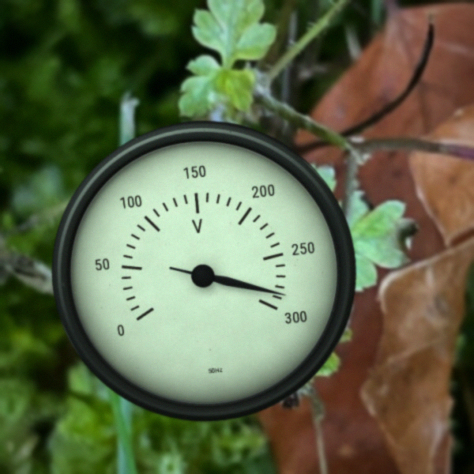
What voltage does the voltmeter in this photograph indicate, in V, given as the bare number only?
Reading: 285
